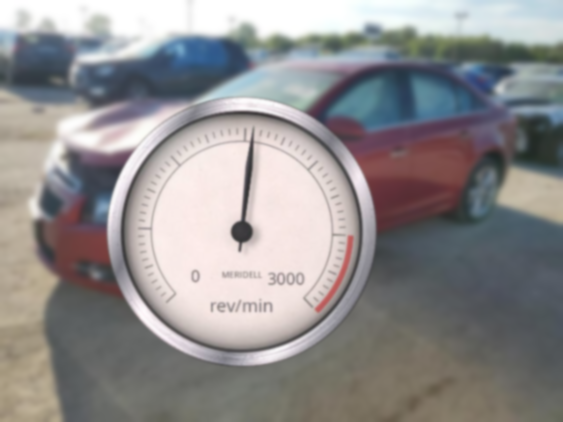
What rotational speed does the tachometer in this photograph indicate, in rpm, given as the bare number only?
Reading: 1550
